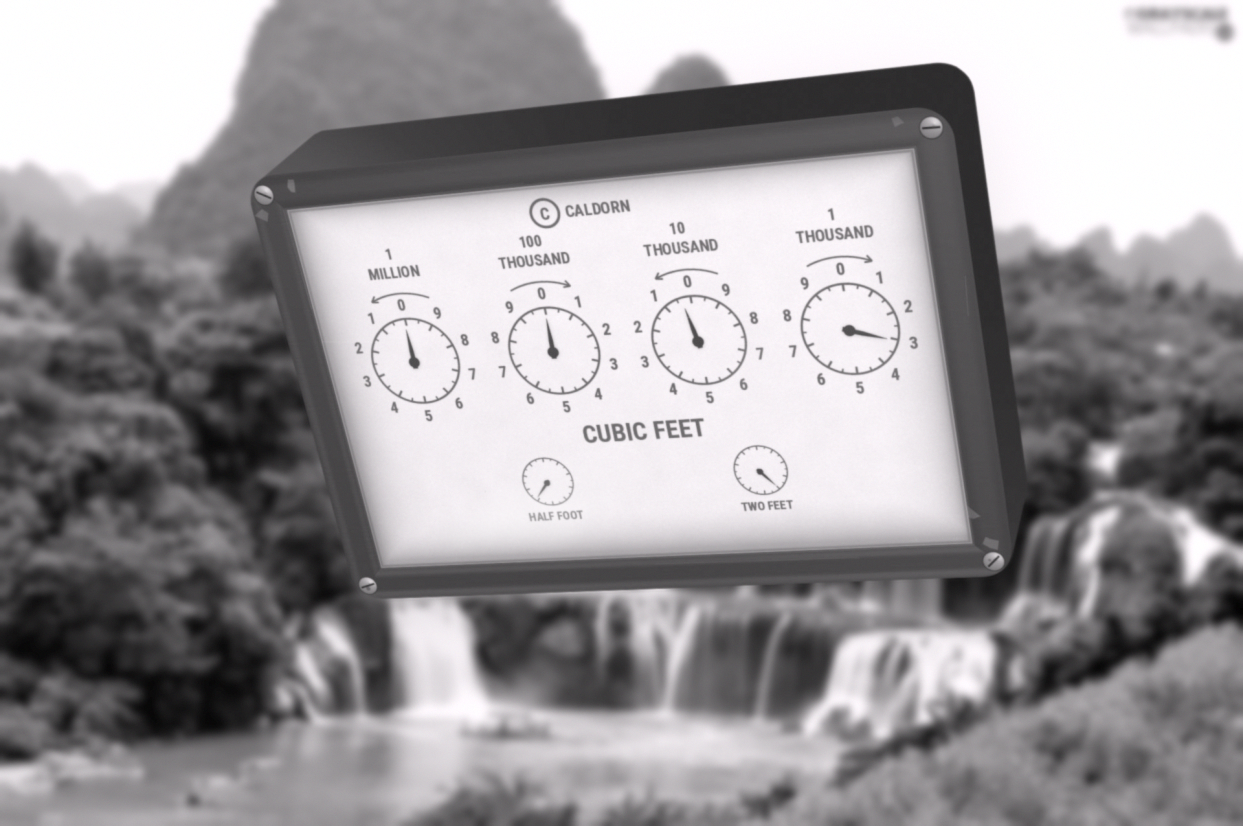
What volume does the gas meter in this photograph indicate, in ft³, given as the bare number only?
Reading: 300
